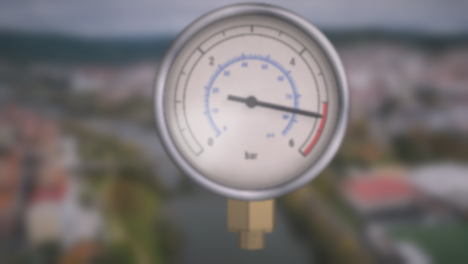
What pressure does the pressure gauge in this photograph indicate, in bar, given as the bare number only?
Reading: 5.25
